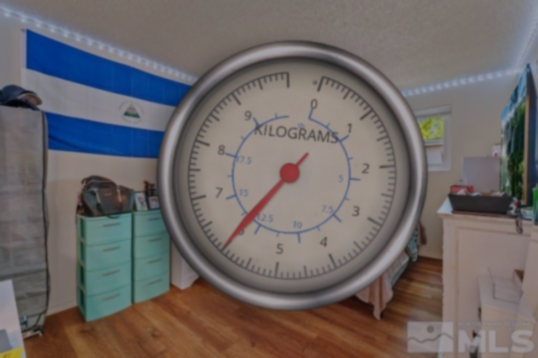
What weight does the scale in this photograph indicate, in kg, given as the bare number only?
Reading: 6
